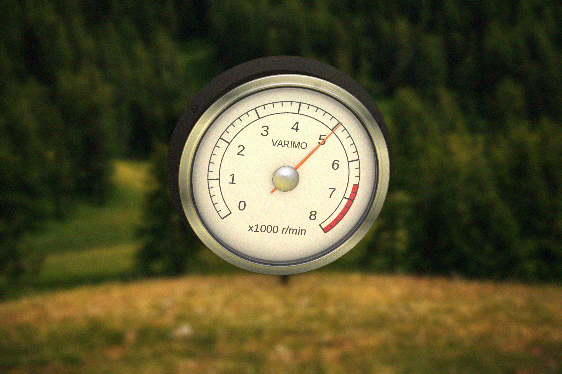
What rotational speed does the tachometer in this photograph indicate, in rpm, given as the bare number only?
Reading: 5000
